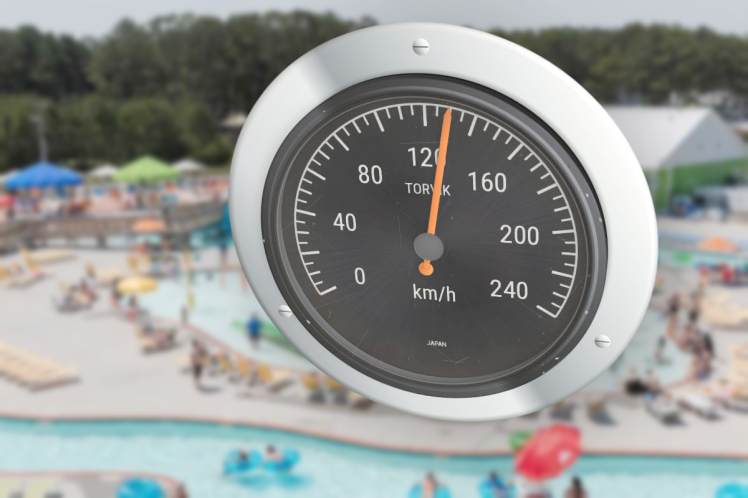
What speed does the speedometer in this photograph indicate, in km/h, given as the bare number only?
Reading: 130
